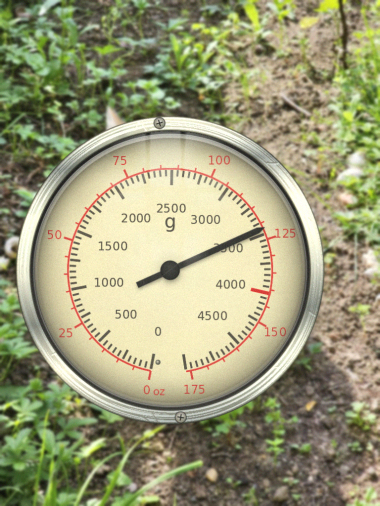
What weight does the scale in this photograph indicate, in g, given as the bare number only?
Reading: 3450
